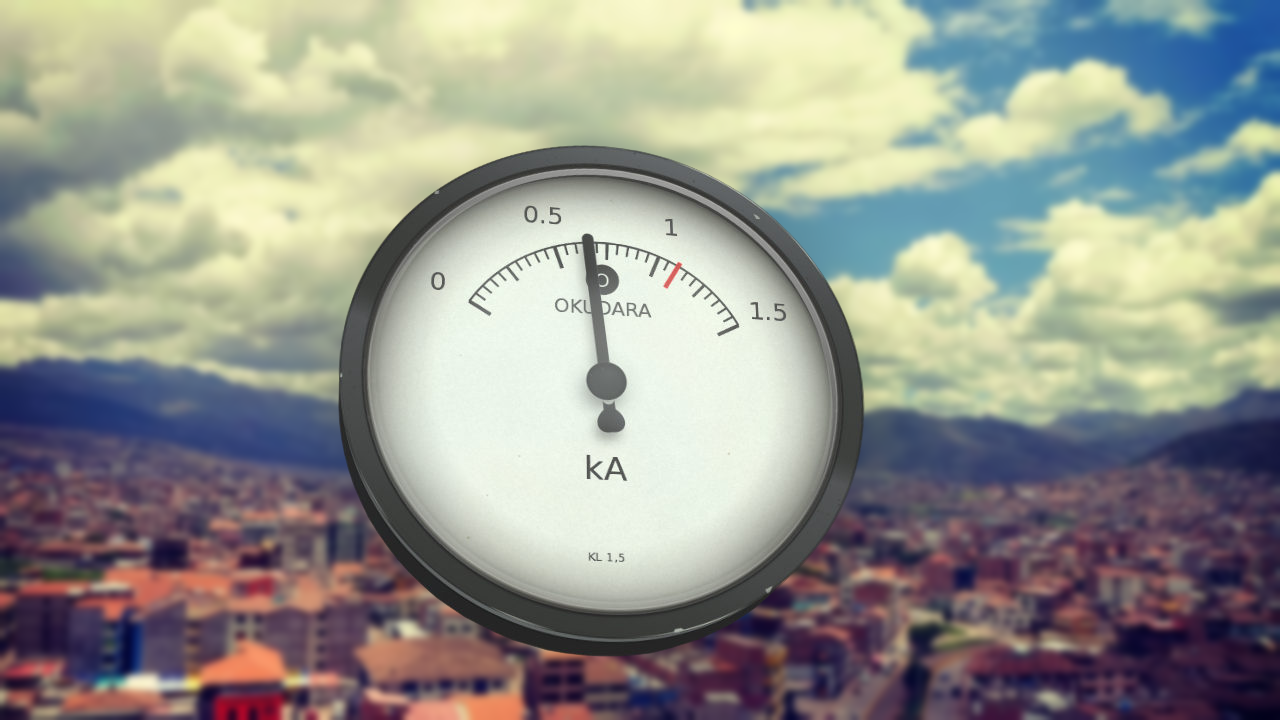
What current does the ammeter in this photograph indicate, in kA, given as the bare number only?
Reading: 0.65
